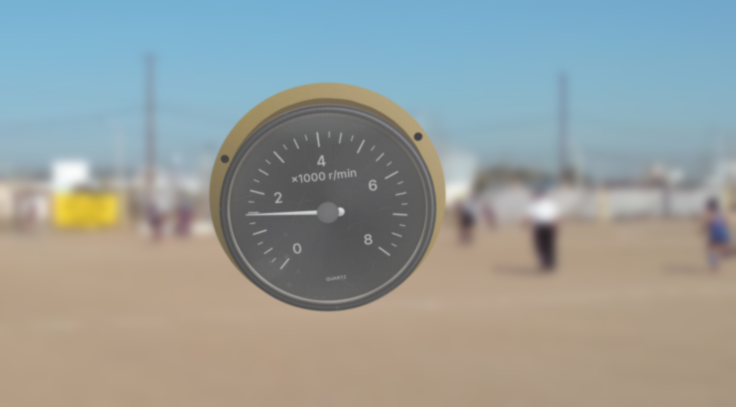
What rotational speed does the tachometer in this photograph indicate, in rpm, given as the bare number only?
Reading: 1500
